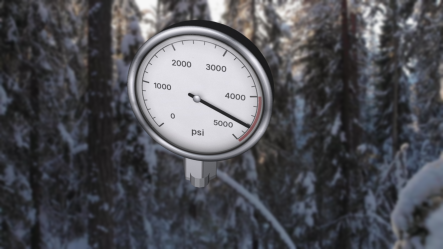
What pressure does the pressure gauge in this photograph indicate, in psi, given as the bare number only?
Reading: 4600
